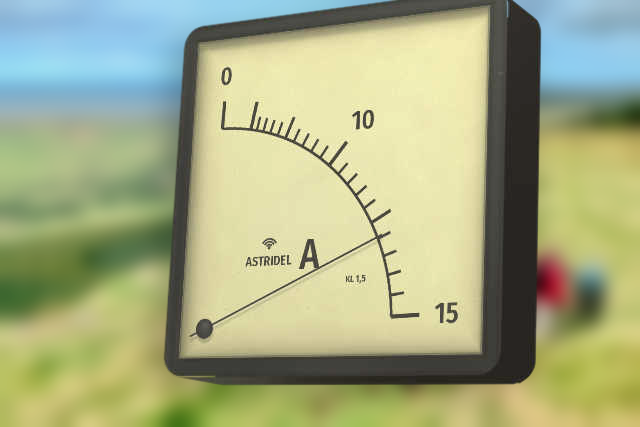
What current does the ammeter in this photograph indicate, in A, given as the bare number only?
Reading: 13
